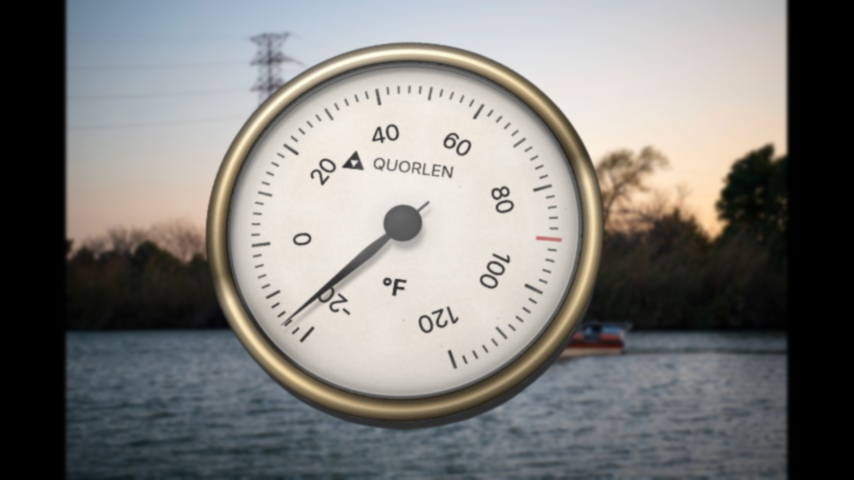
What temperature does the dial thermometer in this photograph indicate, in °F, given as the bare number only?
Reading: -16
